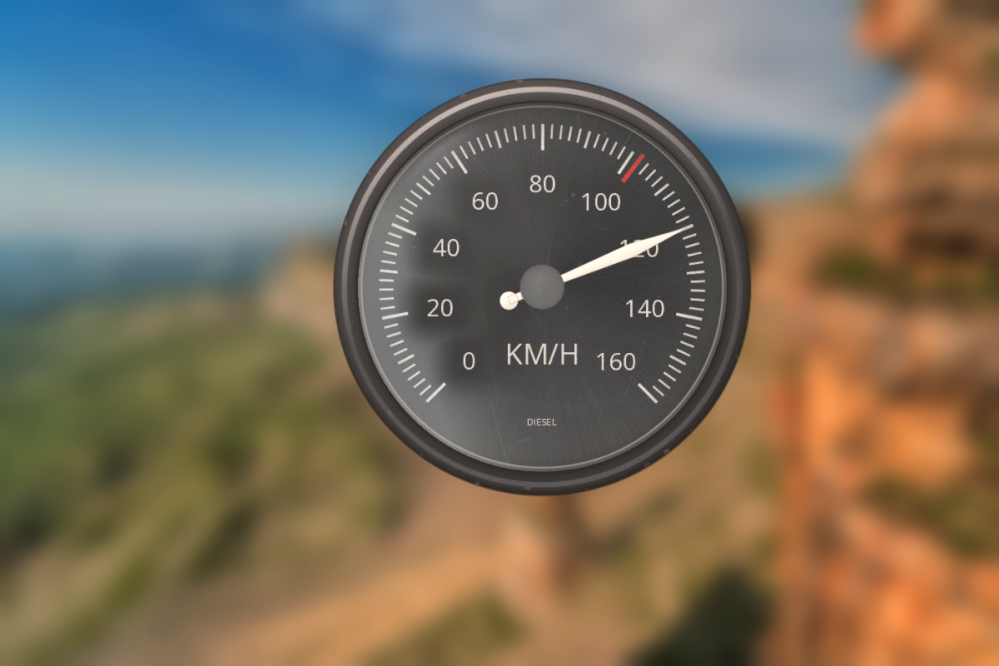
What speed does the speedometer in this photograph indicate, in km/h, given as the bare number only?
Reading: 120
